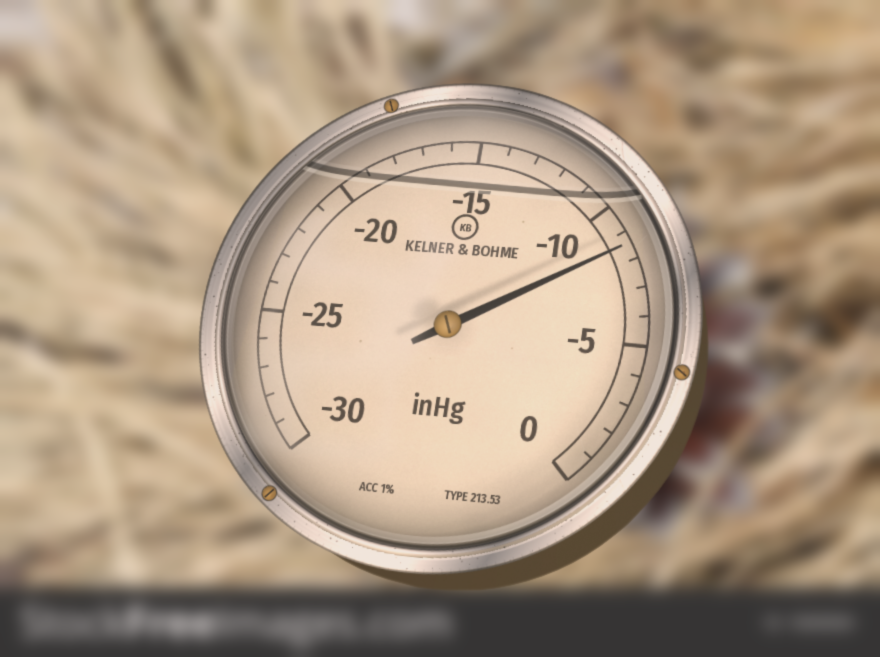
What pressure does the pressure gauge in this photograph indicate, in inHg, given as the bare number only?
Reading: -8.5
